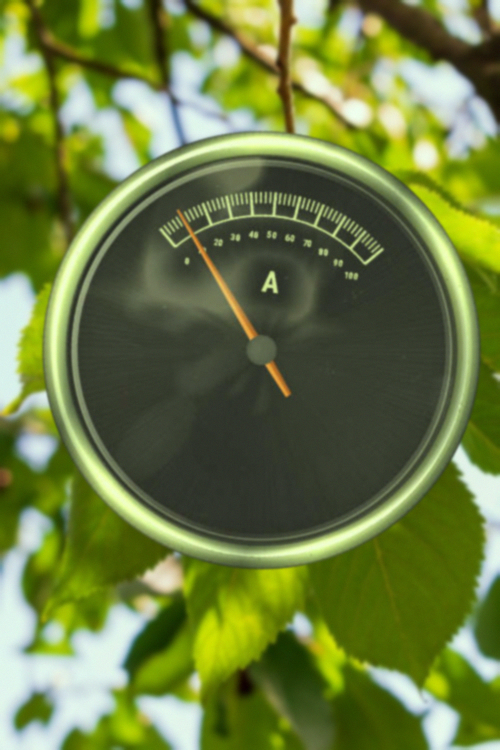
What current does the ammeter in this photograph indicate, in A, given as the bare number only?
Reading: 10
